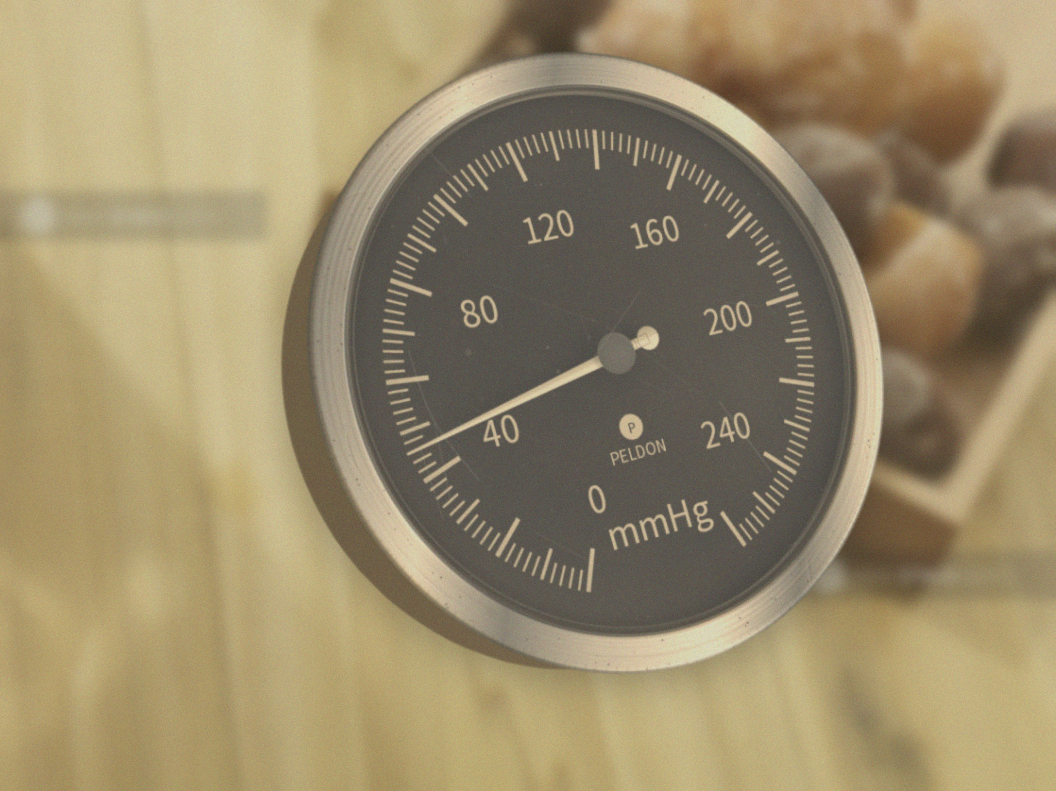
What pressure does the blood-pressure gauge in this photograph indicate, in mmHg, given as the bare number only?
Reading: 46
